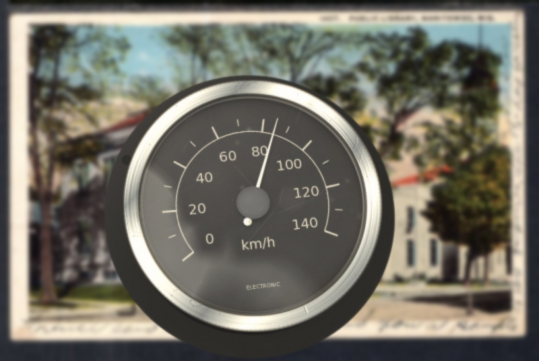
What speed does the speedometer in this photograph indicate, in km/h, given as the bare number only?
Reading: 85
